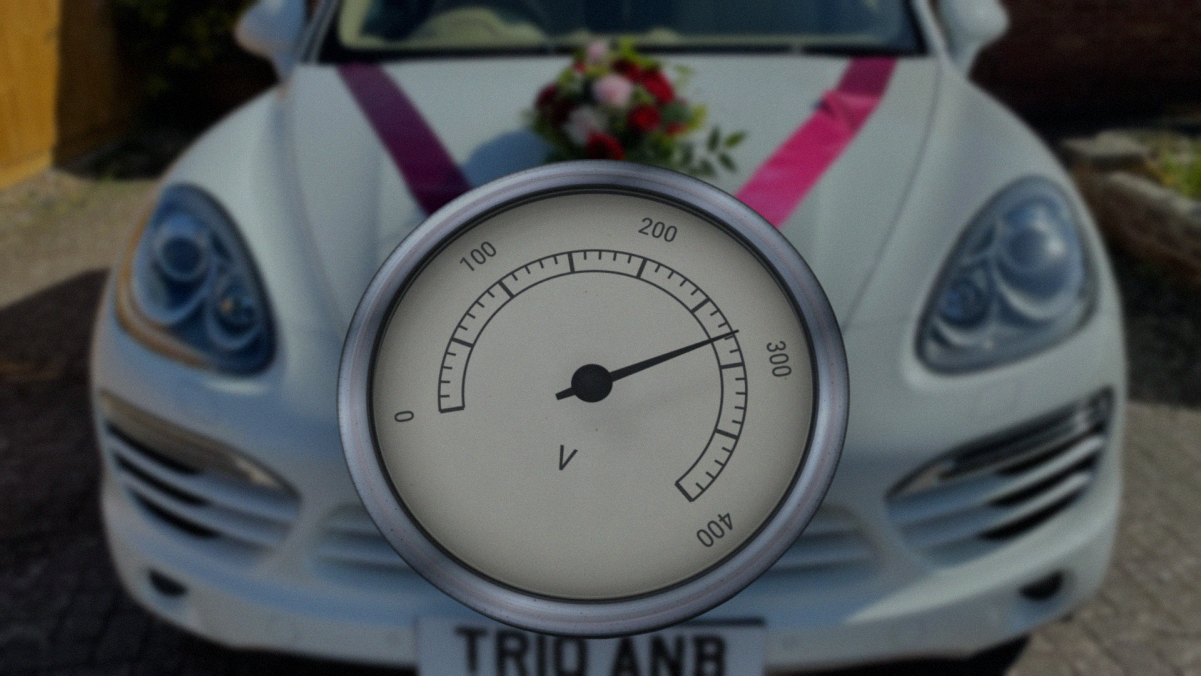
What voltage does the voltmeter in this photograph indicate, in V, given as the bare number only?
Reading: 280
